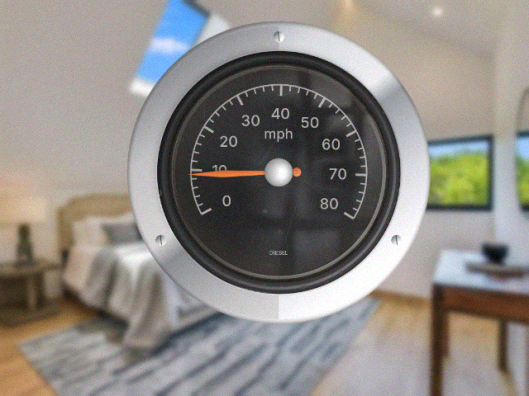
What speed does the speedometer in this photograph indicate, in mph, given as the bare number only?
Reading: 9
